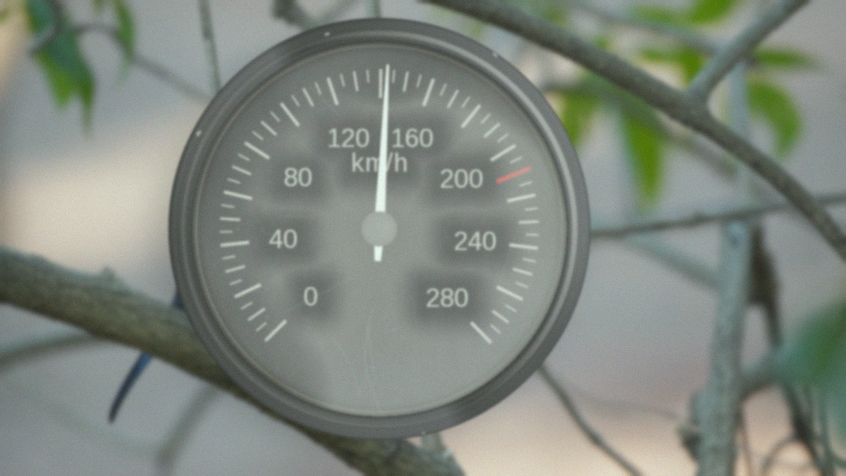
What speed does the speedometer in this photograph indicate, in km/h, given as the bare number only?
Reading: 142.5
